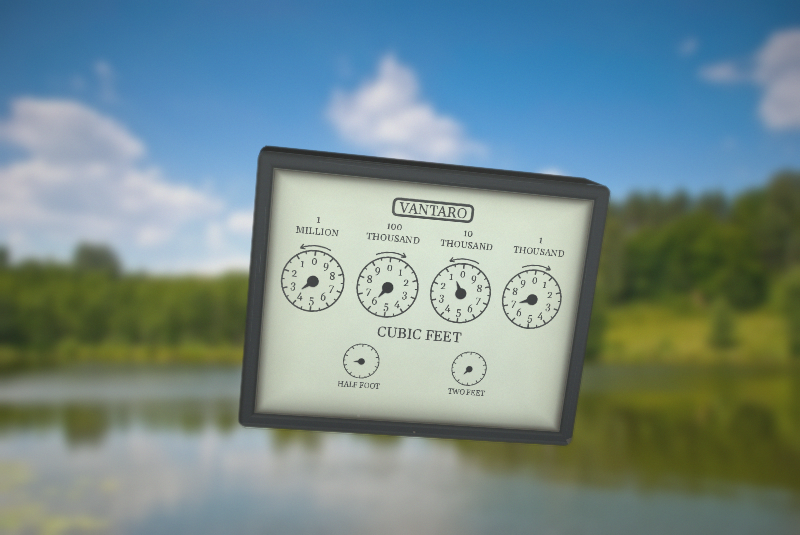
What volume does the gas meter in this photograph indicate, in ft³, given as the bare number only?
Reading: 360700
